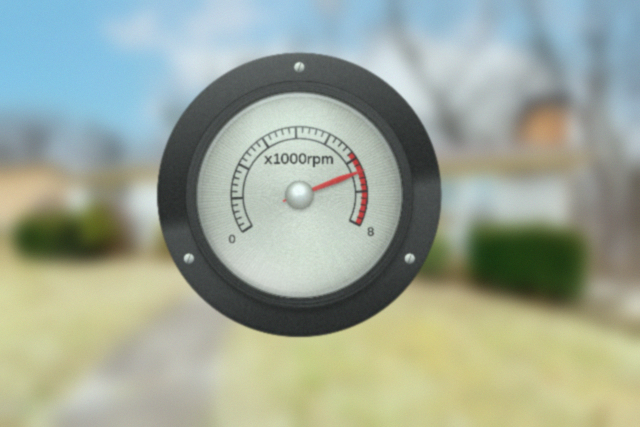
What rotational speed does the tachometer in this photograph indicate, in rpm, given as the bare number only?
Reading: 6400
